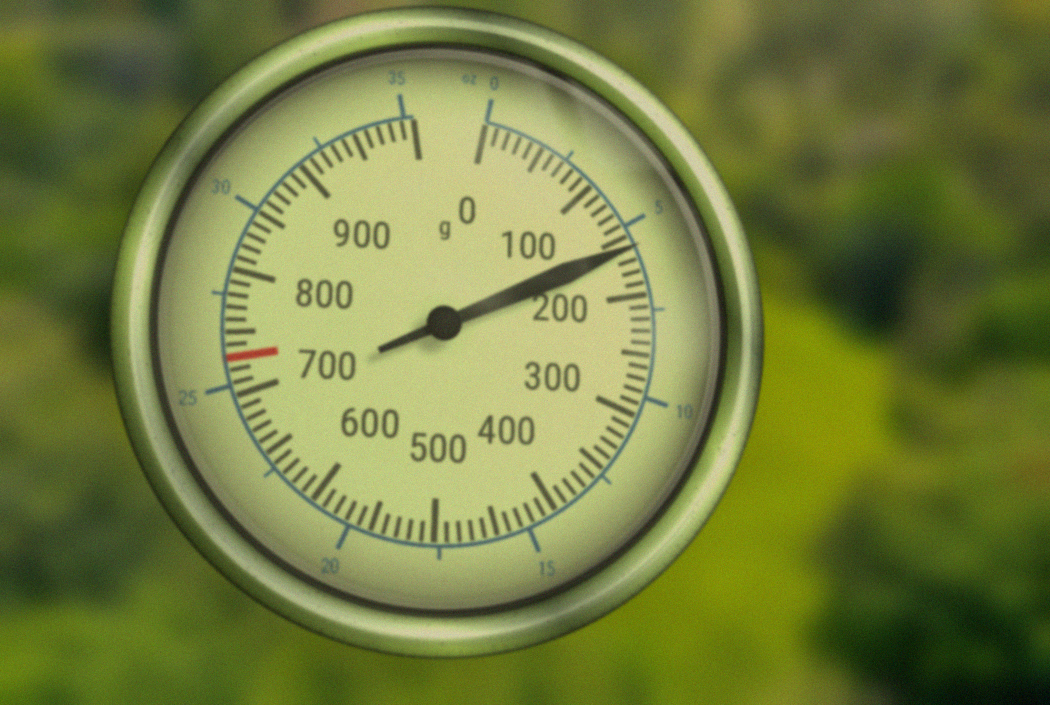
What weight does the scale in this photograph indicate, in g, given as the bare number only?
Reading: 160
